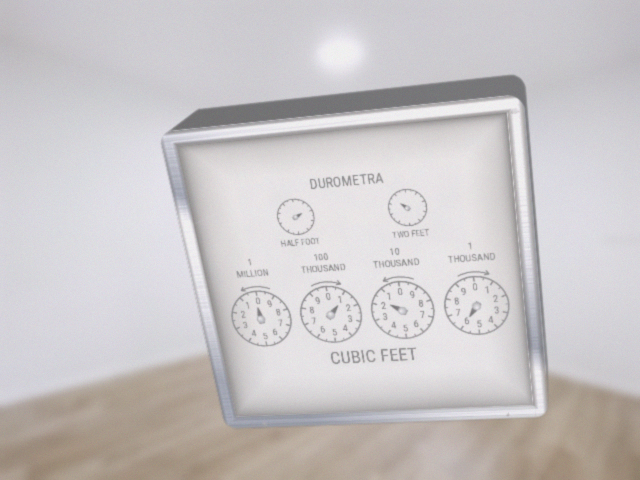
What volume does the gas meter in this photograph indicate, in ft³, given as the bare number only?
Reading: 11600
